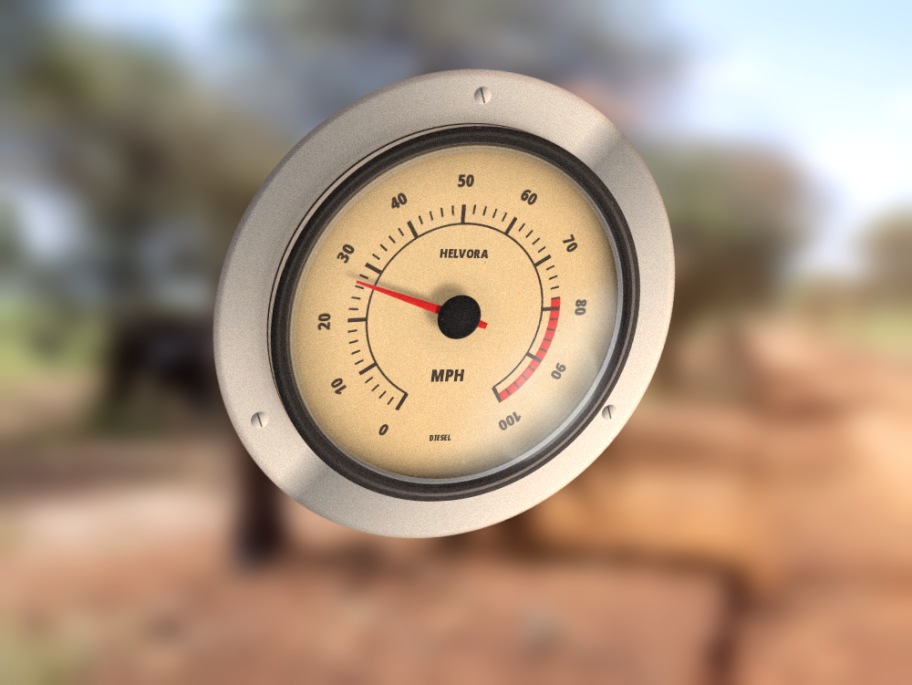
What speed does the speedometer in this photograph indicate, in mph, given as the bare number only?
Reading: 27
